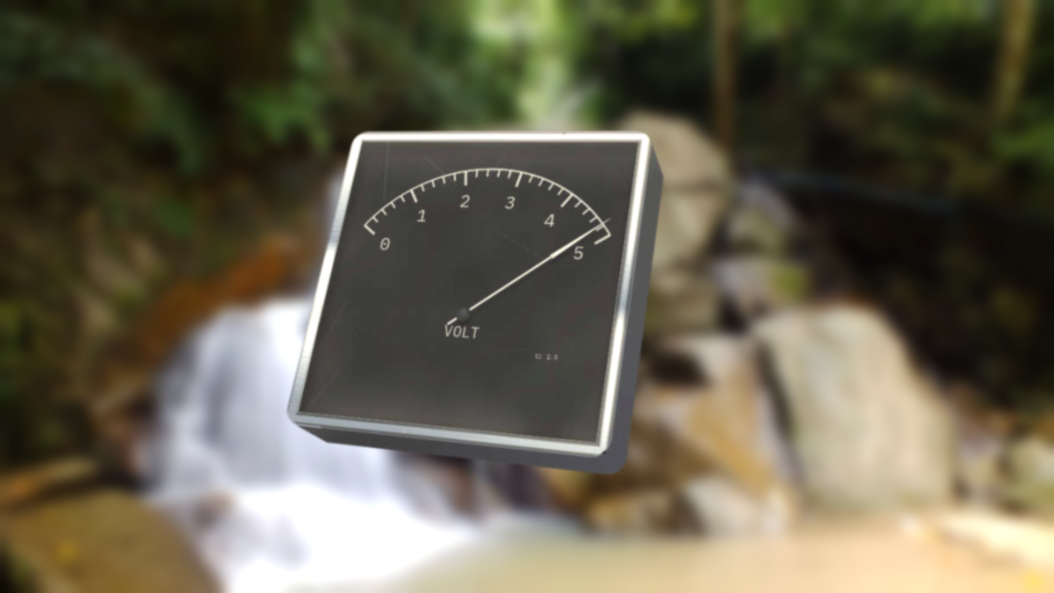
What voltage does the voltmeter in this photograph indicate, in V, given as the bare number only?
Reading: 4.8
